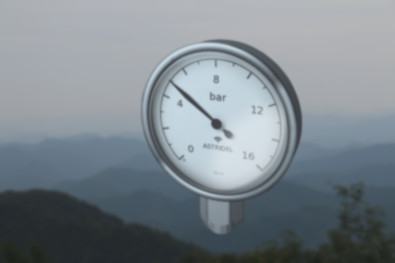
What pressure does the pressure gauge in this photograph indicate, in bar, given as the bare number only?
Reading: 5
